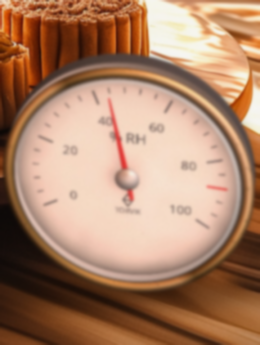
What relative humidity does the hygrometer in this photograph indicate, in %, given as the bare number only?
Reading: 44
